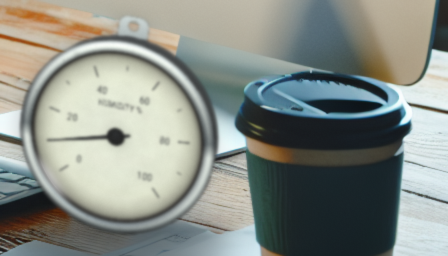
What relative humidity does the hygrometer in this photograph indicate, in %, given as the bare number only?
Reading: 10
